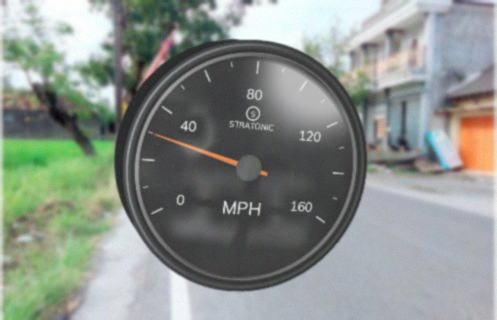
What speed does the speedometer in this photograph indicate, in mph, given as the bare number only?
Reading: 30
